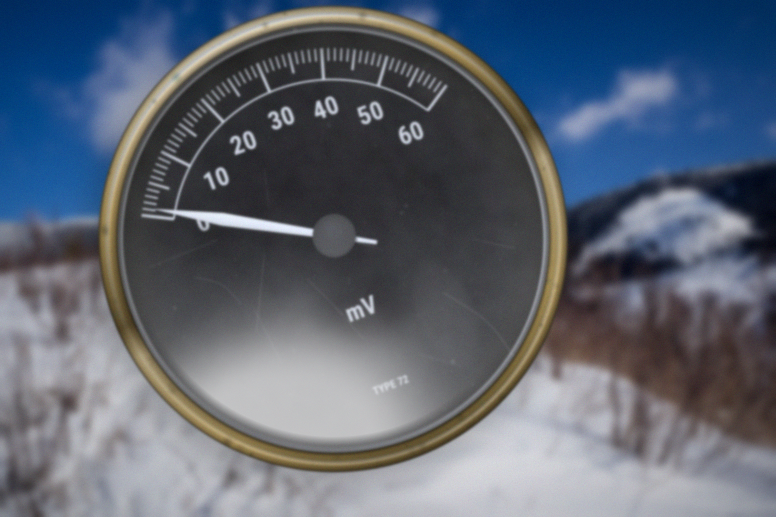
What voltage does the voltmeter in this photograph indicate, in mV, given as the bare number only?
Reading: 1
